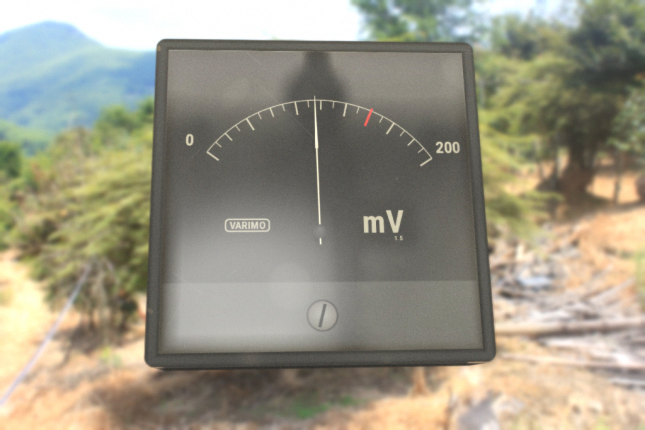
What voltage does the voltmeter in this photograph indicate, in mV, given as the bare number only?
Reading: 95
